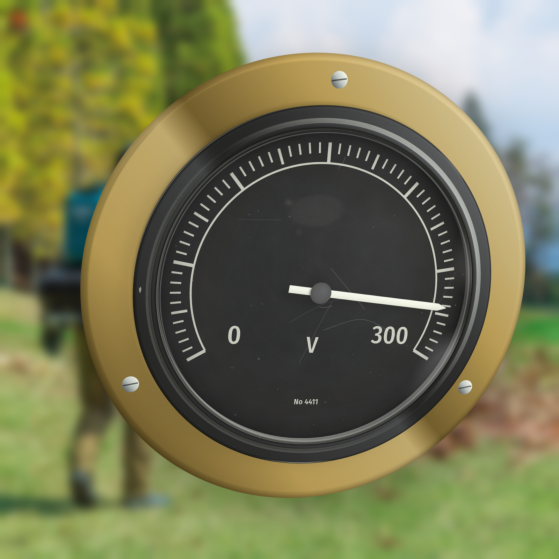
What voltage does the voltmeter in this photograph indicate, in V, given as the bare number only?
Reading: 270
